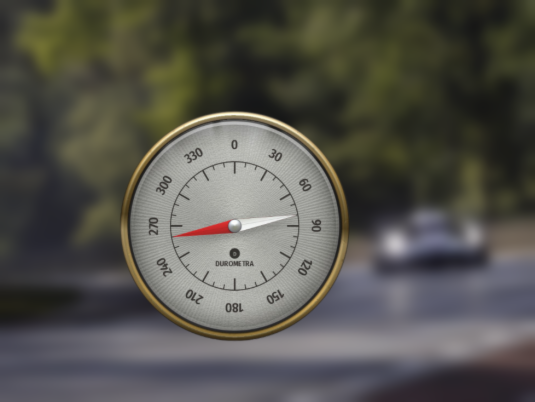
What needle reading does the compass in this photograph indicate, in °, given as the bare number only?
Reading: 260
